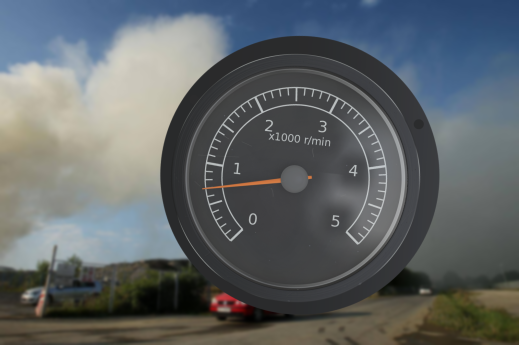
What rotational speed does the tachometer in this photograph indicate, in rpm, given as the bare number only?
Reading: 700
